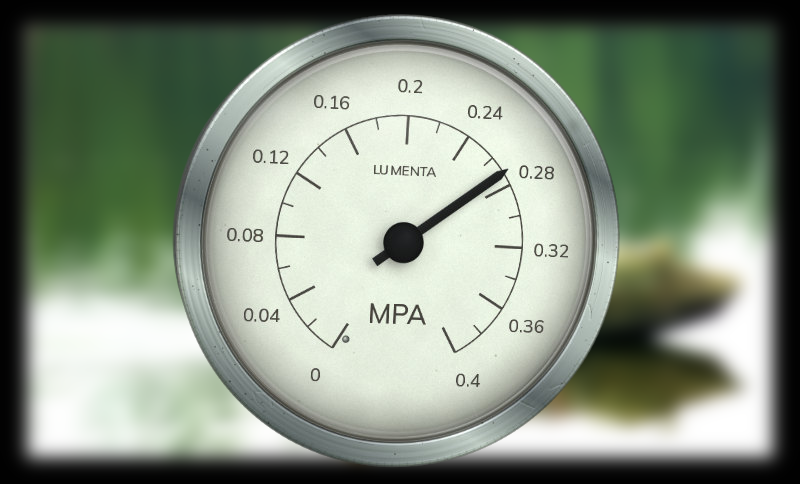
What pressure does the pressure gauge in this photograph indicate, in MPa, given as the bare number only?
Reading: 0.27
